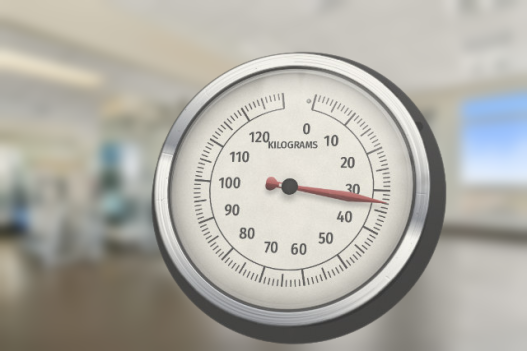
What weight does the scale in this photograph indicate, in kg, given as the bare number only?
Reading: 33
